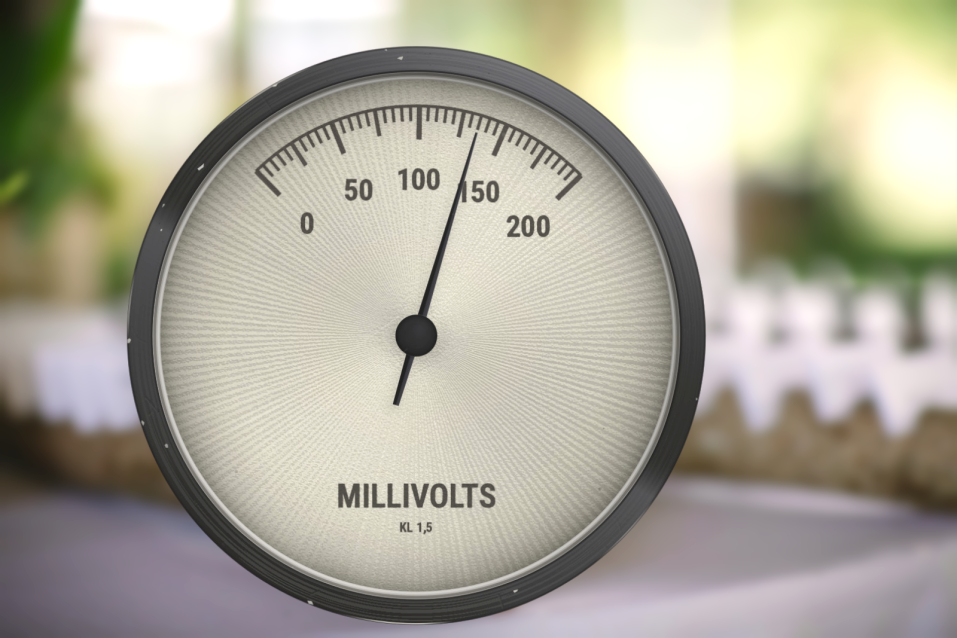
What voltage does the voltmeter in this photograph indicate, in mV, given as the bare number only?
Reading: 135
